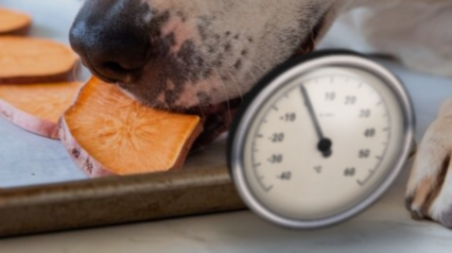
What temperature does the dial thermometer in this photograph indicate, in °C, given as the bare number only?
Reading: 0
